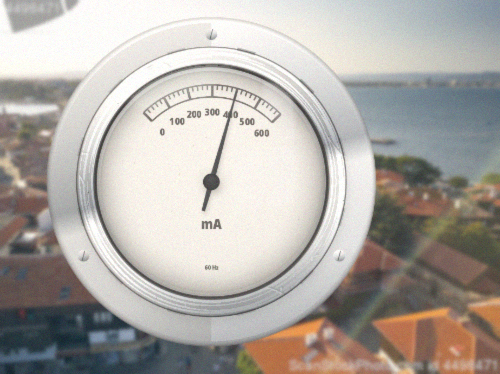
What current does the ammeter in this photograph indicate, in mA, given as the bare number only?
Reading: 400
